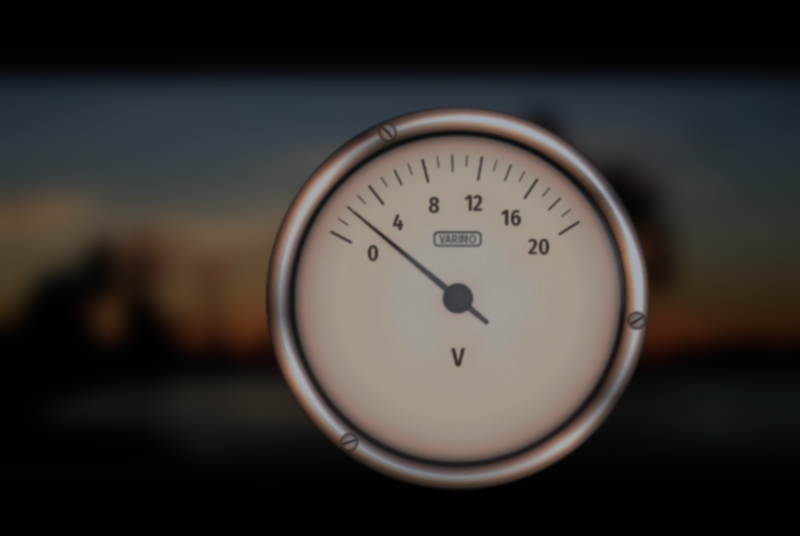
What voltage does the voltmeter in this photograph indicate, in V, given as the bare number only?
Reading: 2
